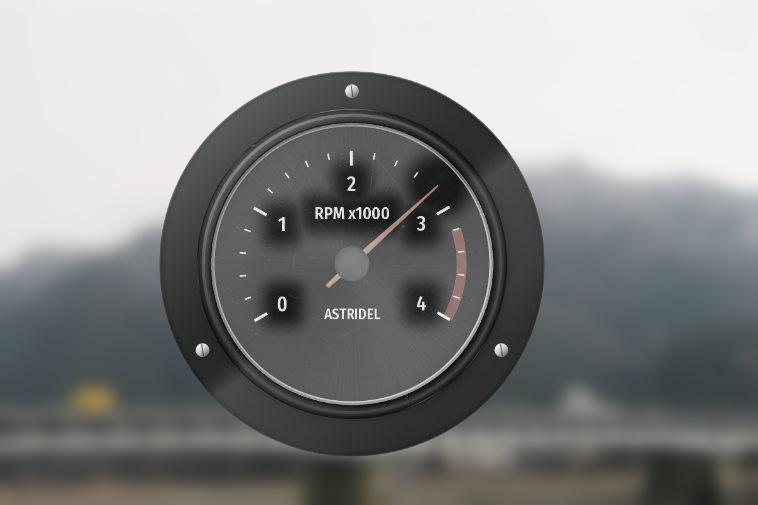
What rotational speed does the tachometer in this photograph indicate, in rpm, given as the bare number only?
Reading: 2800
